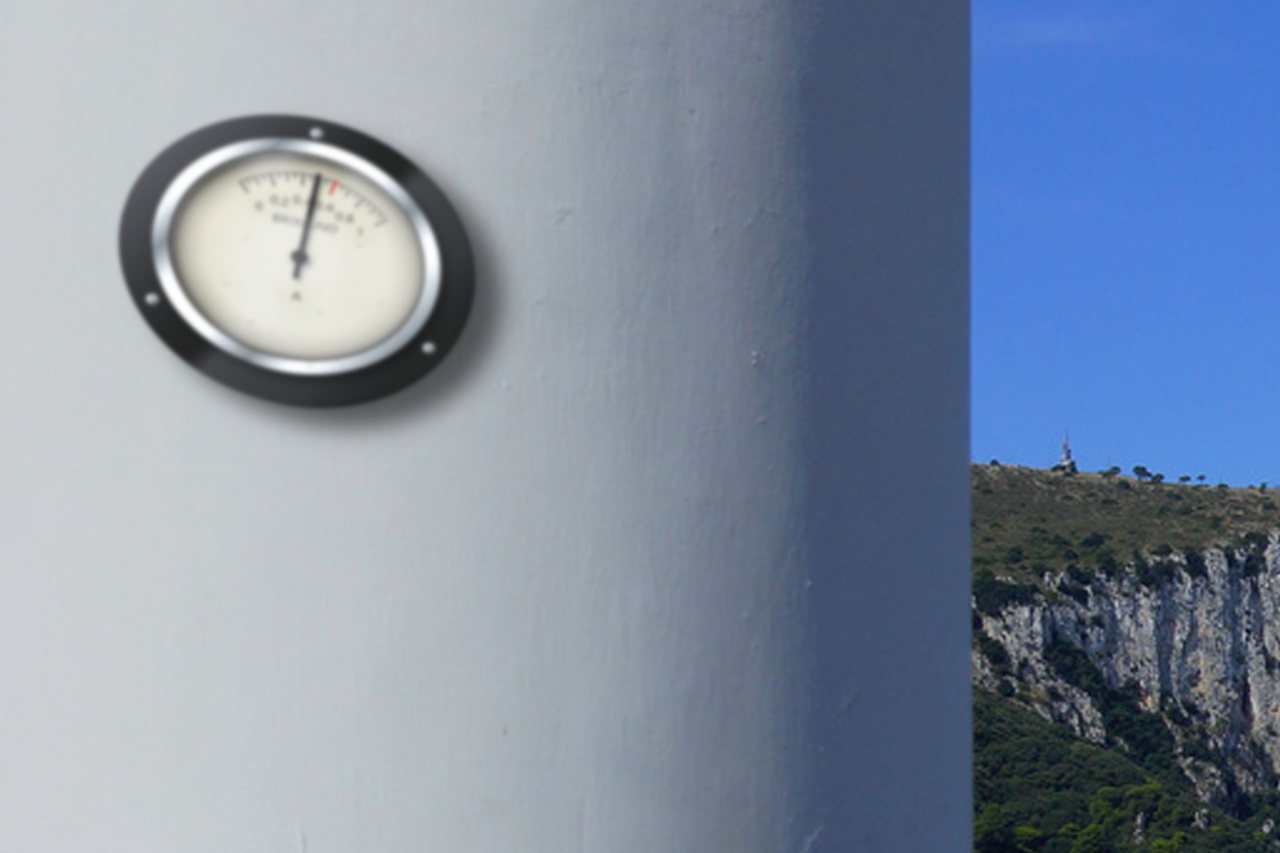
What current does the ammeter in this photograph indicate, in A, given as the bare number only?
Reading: 0.5
